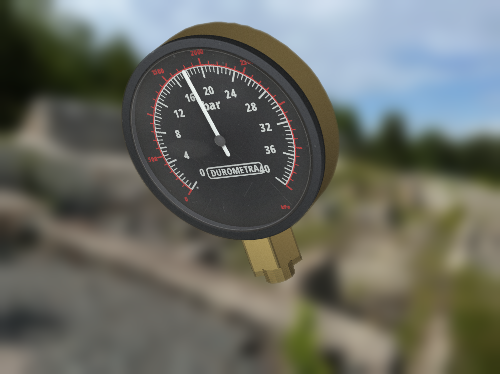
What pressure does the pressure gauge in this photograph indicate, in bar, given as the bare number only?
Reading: 18
